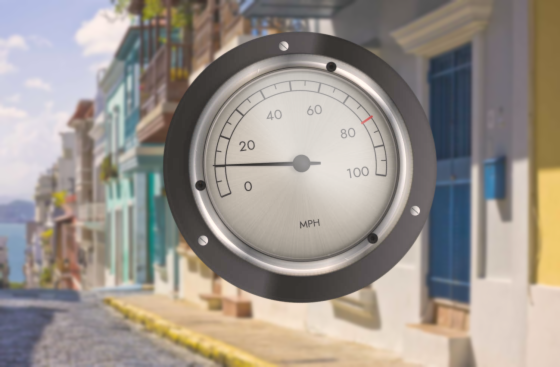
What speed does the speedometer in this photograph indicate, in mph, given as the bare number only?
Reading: 10
